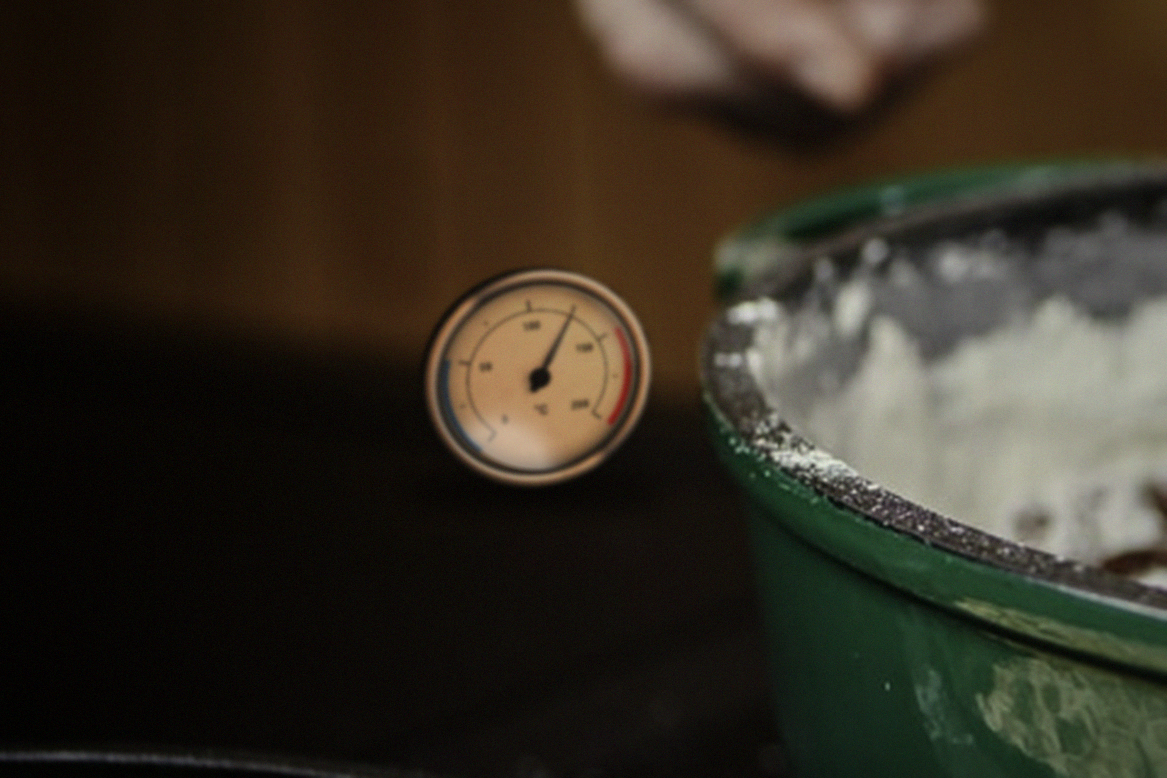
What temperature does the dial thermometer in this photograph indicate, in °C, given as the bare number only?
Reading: 125
